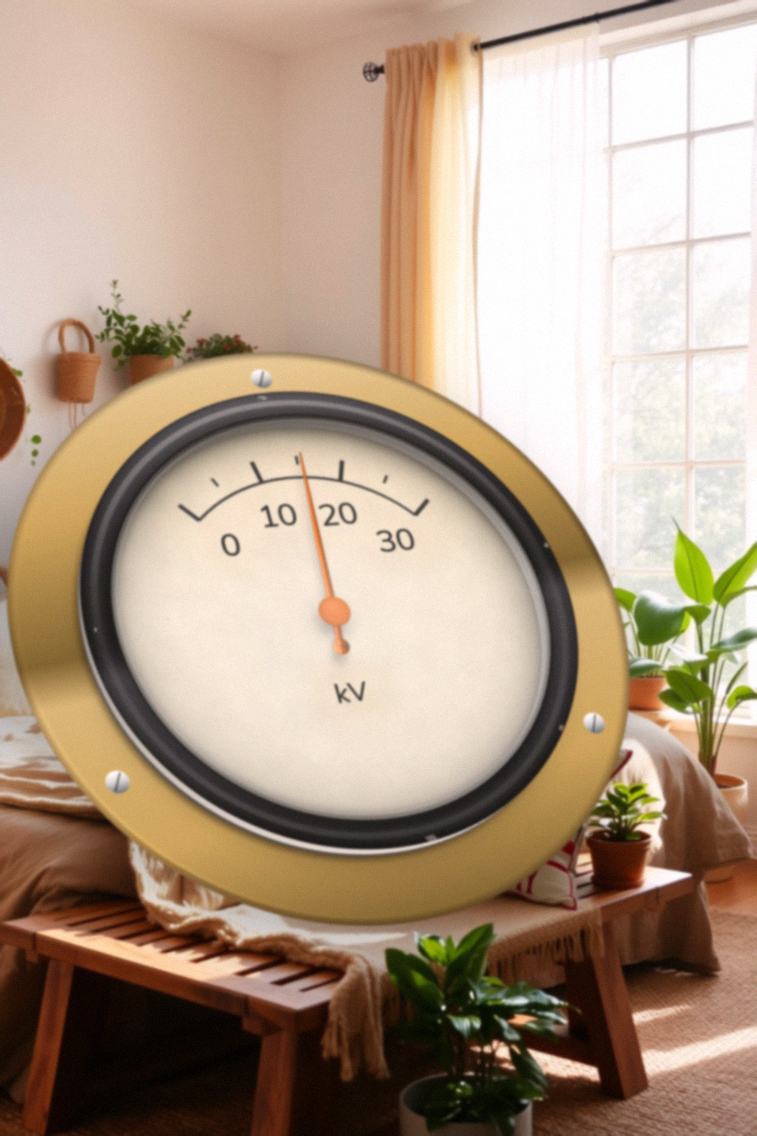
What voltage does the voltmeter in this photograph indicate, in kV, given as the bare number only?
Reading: 15
